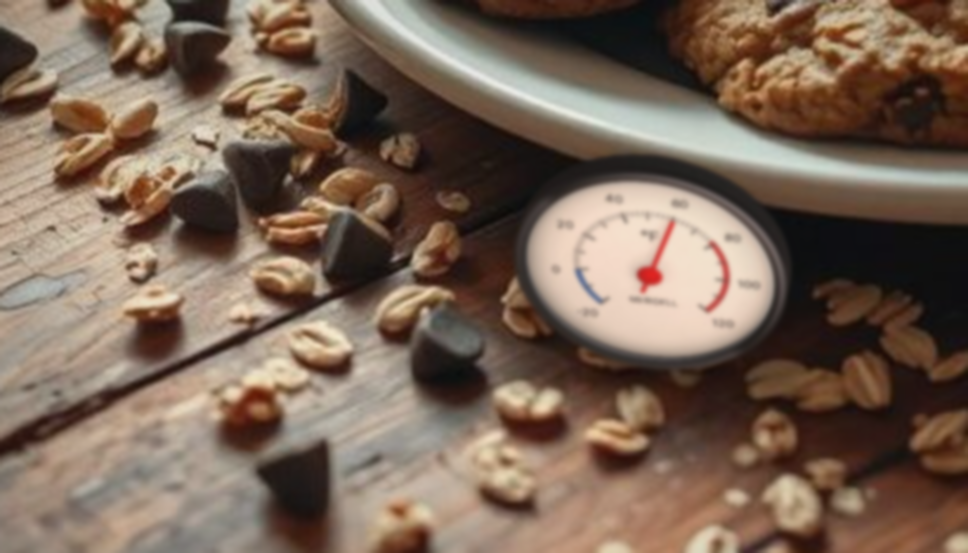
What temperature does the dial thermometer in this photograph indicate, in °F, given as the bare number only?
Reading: 60
